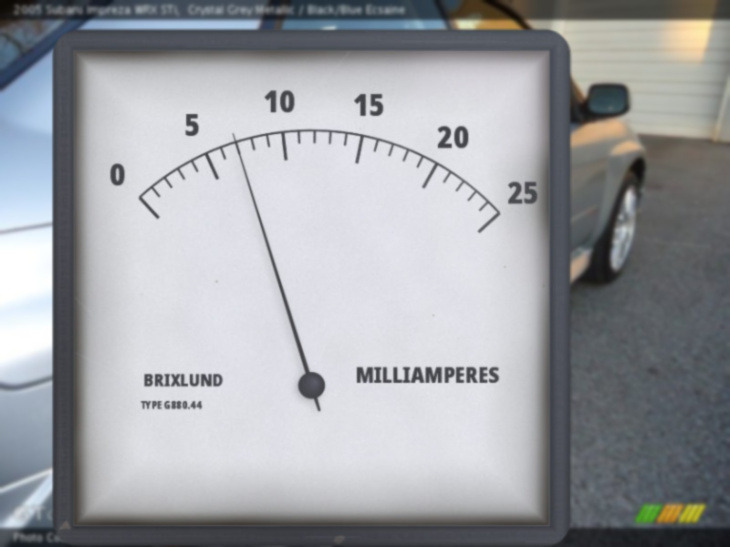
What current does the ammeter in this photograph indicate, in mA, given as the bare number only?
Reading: 7
